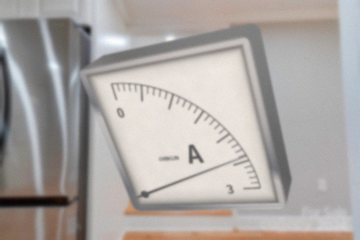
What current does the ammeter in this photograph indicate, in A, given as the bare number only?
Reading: 2.4
